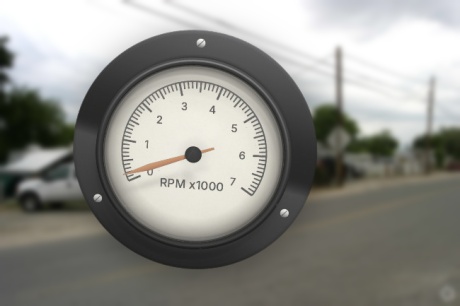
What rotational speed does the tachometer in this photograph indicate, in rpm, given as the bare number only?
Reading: 200
